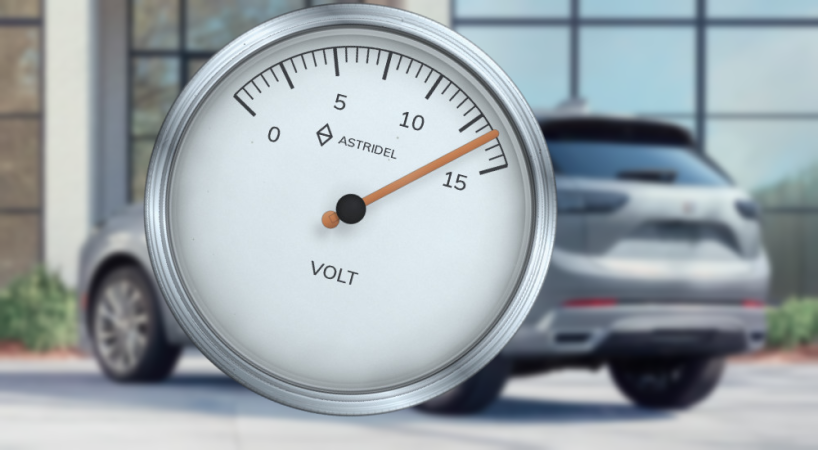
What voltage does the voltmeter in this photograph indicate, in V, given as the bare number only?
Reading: 13.5
